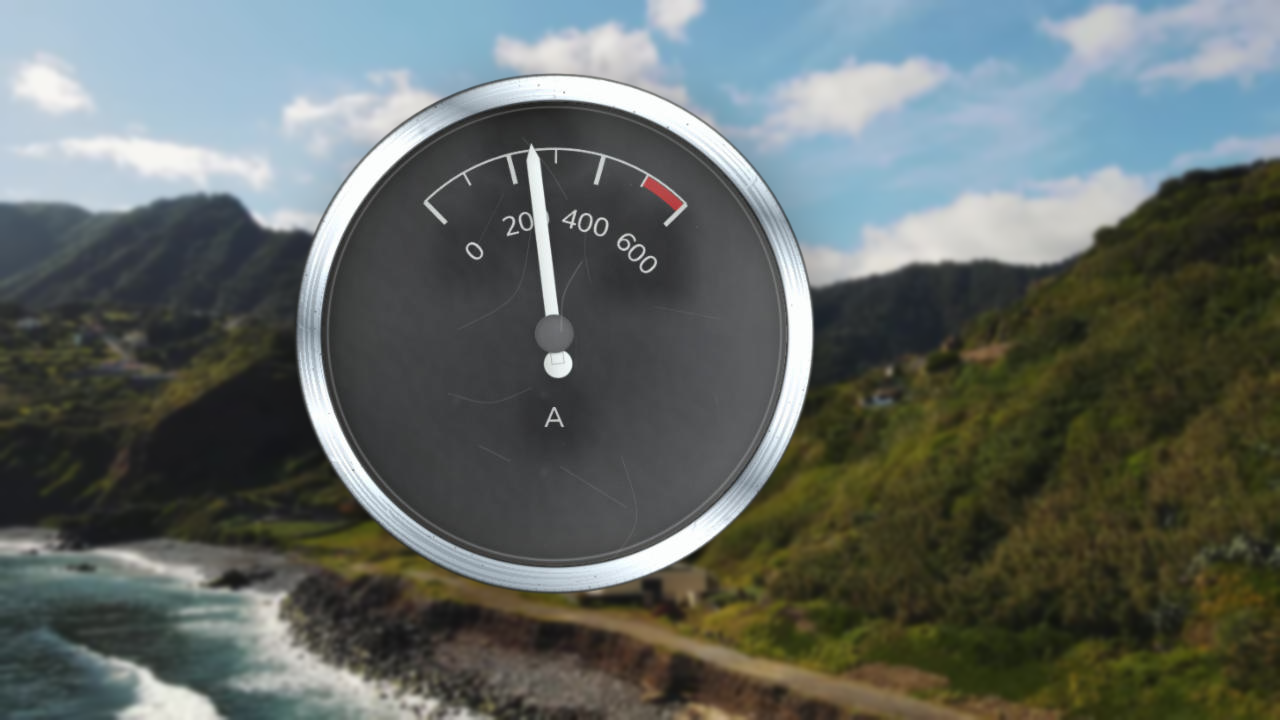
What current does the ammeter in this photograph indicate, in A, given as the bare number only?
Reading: 250
